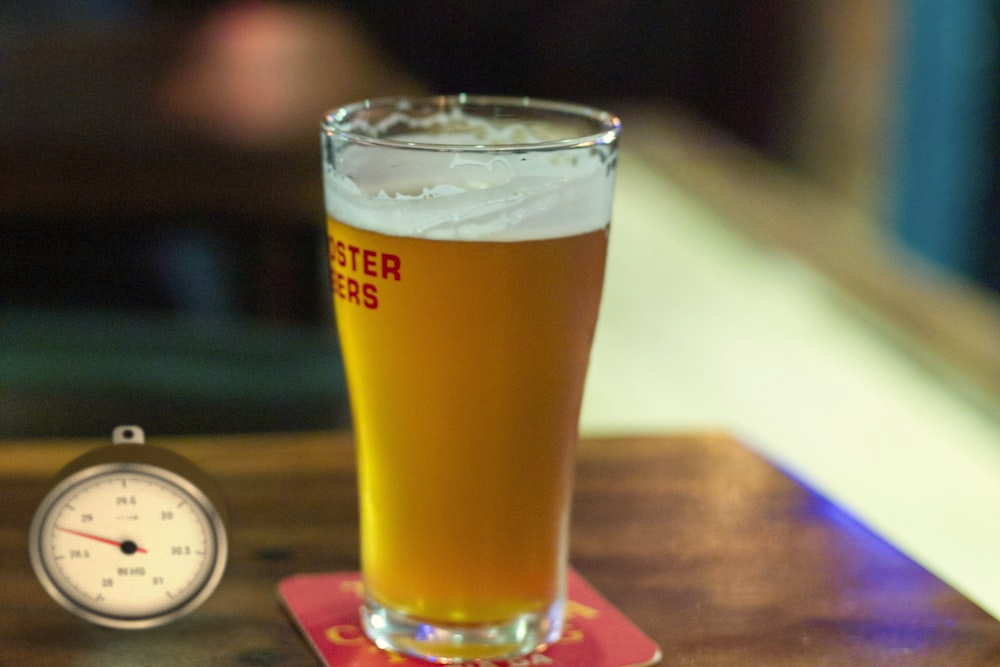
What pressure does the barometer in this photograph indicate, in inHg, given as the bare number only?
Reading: 28.8
